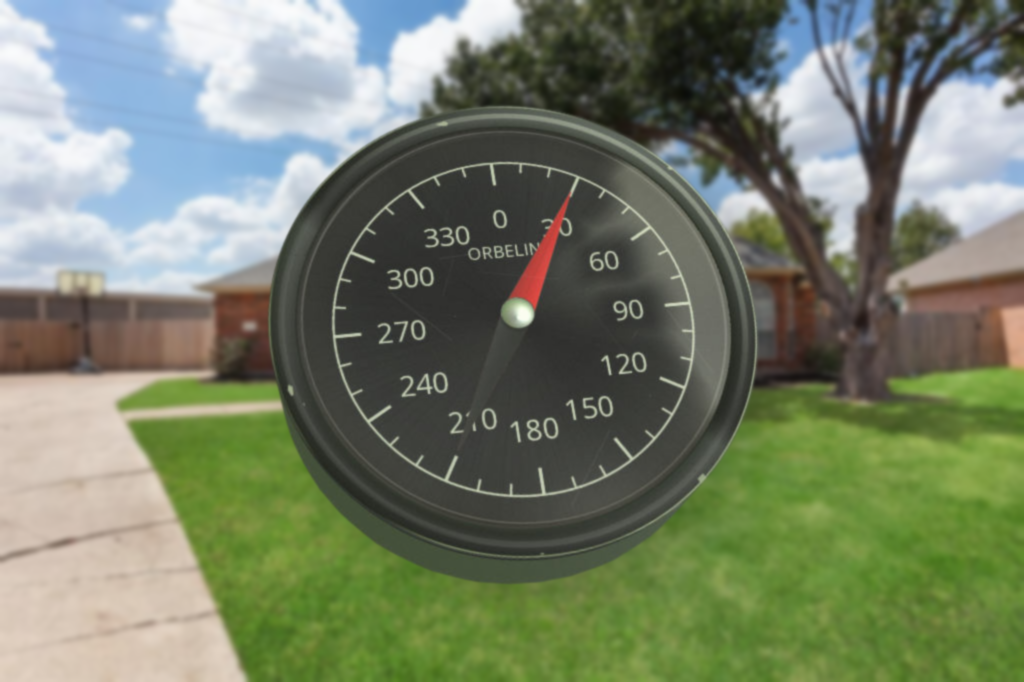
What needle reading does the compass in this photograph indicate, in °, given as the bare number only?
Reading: 30
